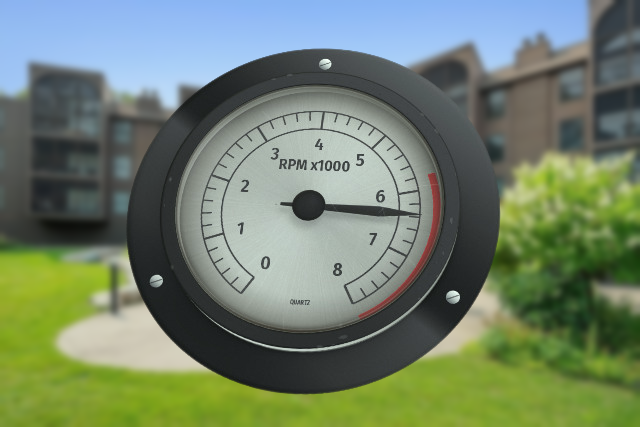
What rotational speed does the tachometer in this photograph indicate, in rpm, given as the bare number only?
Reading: 6400
